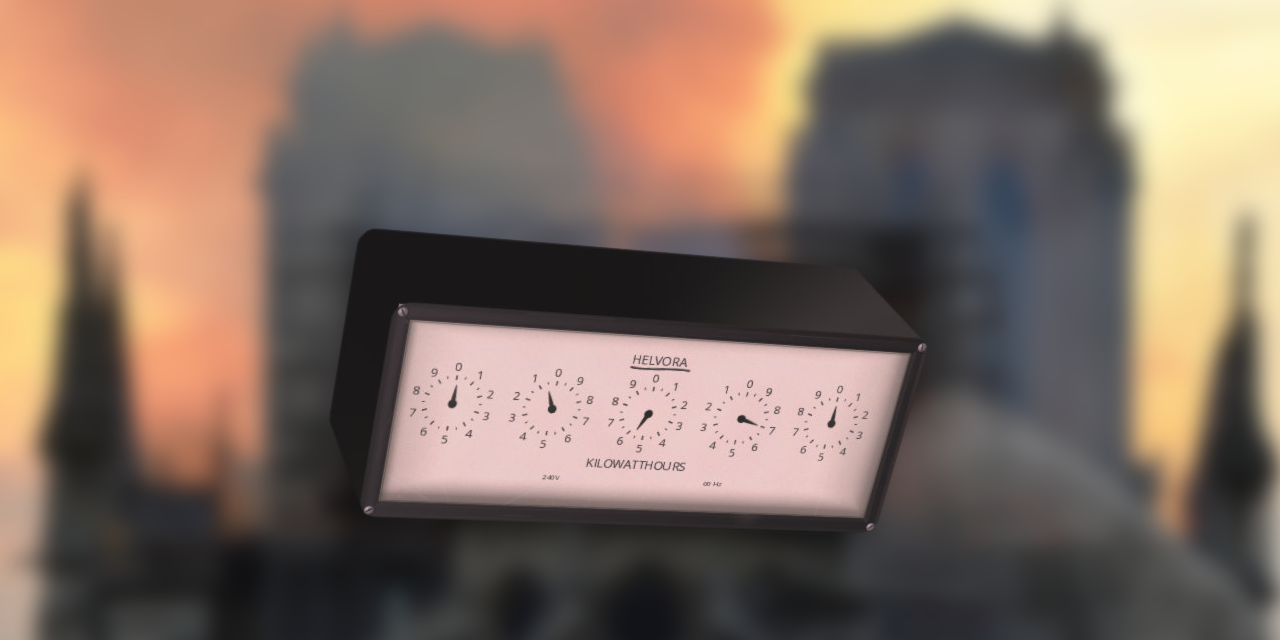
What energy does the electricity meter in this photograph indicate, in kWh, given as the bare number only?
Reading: 570
